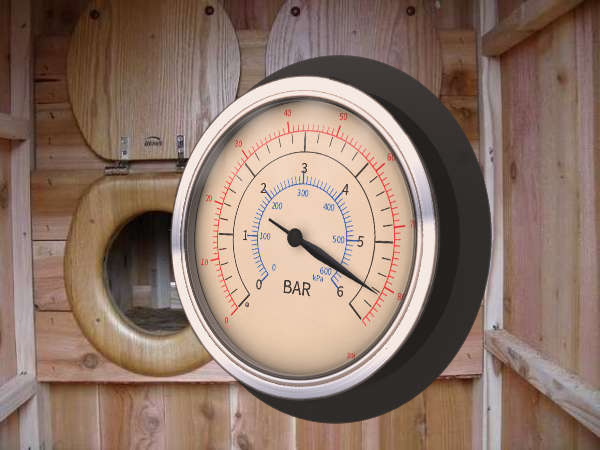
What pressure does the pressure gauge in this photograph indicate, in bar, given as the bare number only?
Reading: 5.6
